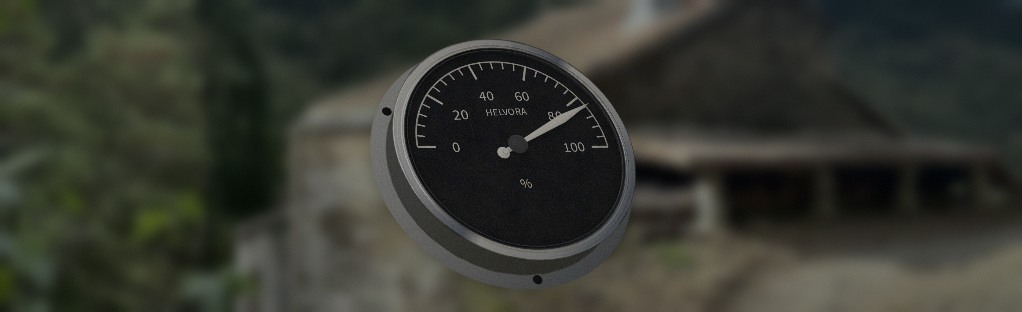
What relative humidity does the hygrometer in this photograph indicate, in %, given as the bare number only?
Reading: 84
